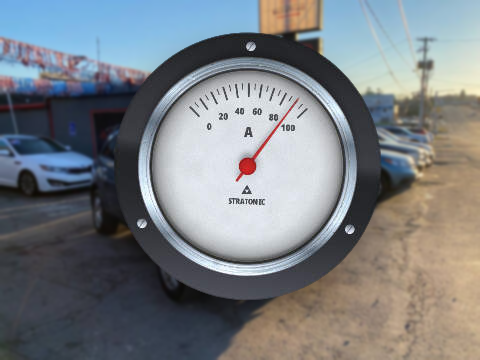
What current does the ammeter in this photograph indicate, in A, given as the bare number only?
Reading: 90
